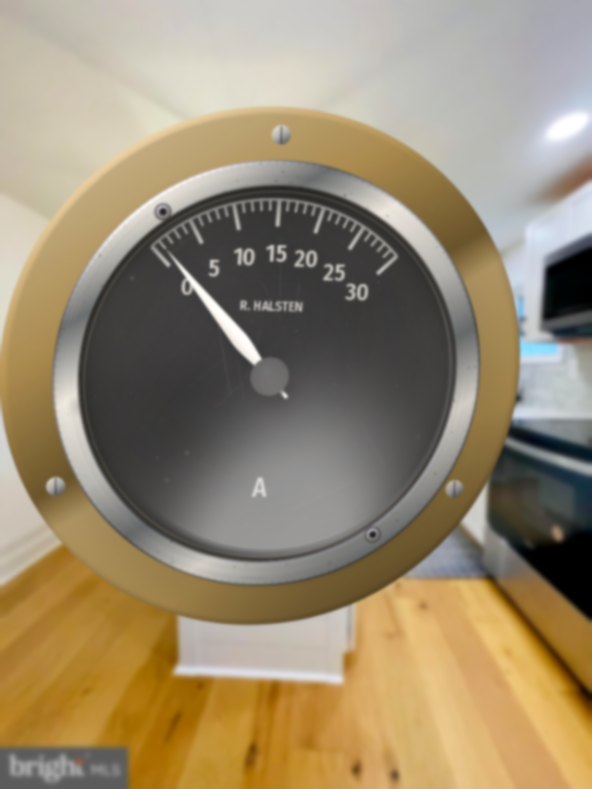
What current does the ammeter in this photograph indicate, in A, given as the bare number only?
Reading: 1
